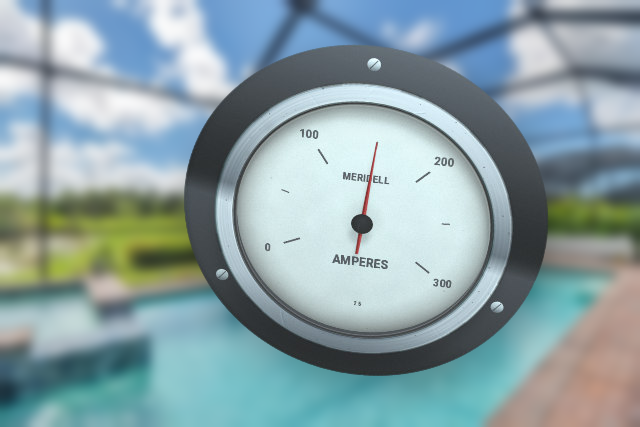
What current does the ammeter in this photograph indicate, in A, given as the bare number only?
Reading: 150
